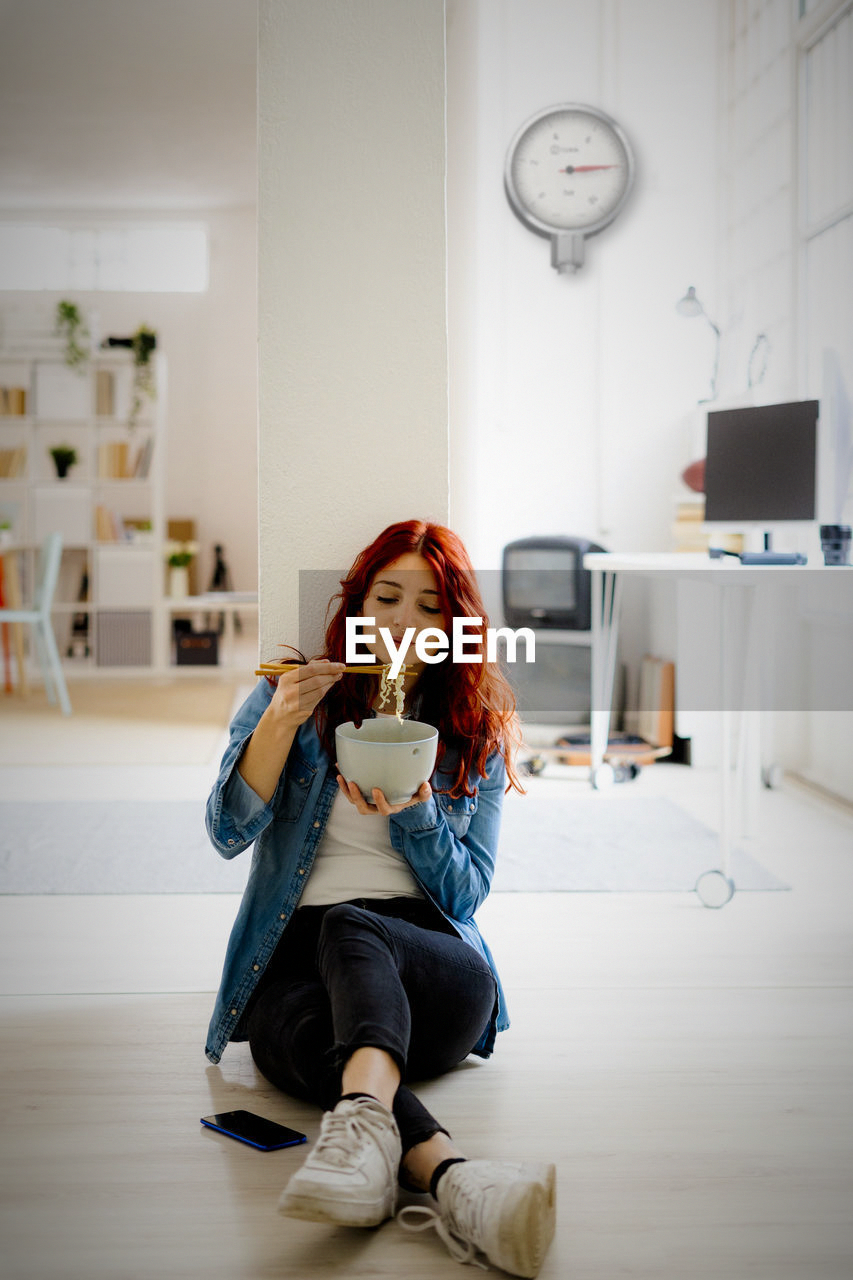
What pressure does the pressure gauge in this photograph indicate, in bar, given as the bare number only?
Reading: 8
